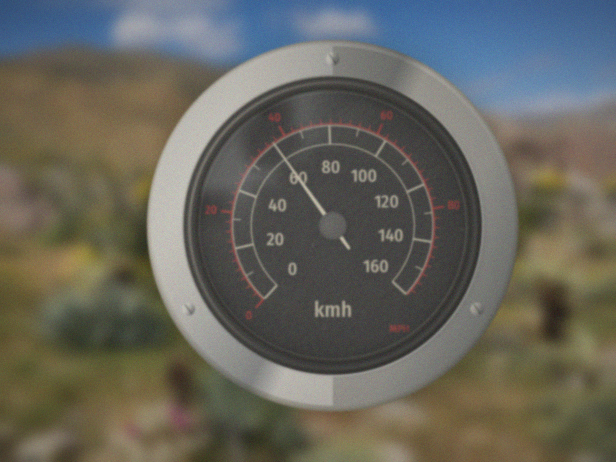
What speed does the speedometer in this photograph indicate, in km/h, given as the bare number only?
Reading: 60
